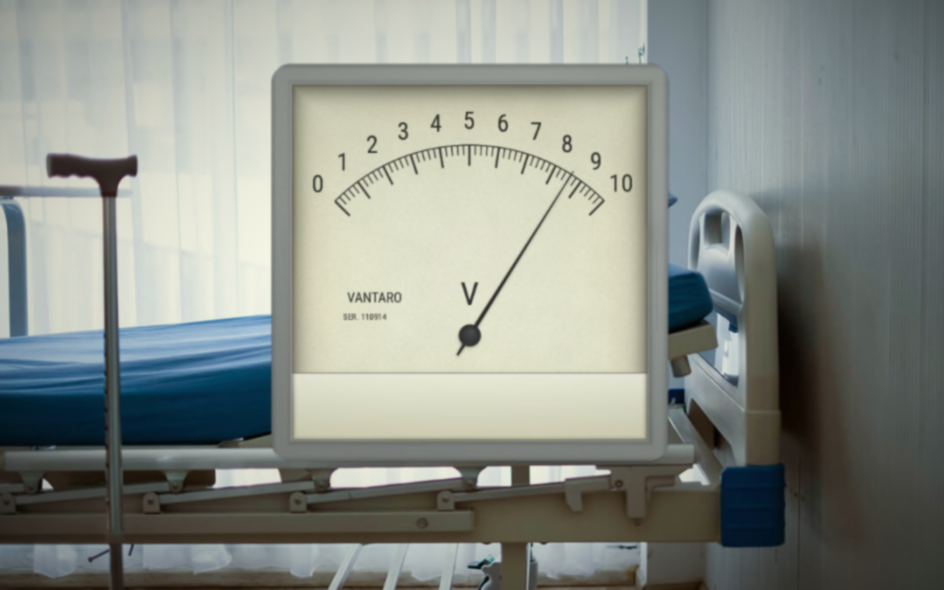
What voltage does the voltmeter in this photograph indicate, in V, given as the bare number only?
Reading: 8.6
